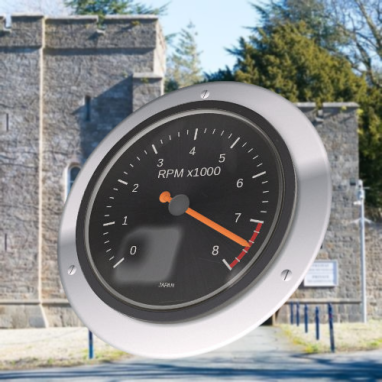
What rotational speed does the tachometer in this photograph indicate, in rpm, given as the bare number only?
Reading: 7500
